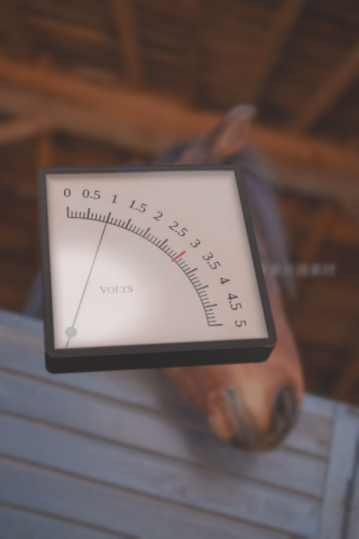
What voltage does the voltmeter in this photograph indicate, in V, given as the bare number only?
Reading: 1
